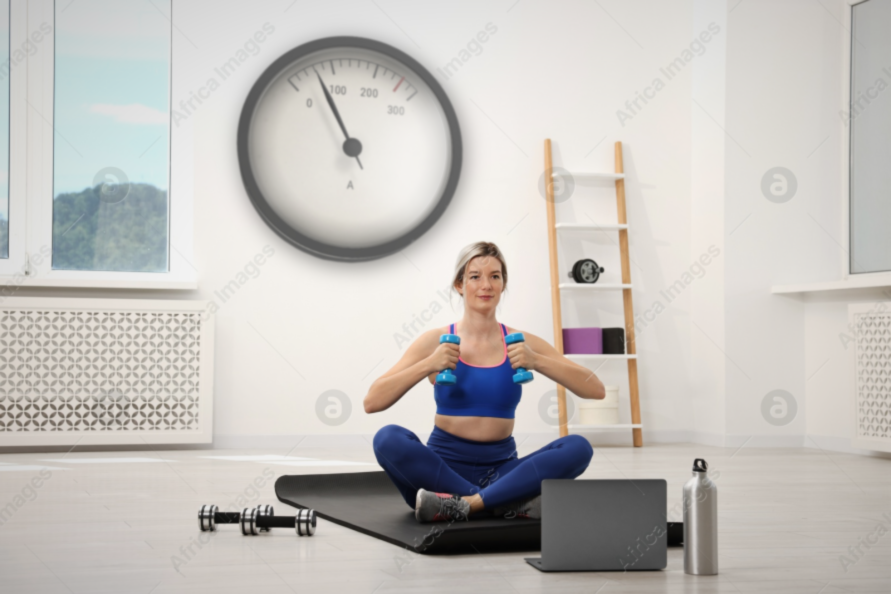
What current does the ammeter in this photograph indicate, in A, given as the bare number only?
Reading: 60
